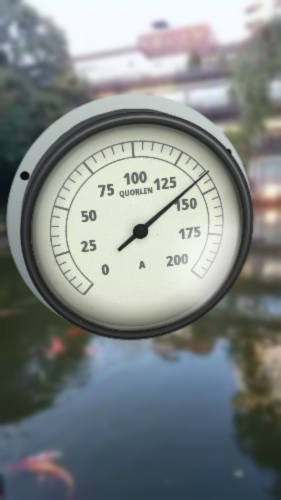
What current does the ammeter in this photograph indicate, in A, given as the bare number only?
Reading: 140
